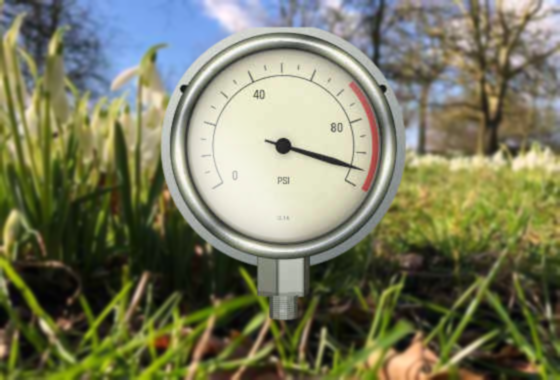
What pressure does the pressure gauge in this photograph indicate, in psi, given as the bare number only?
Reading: 95
